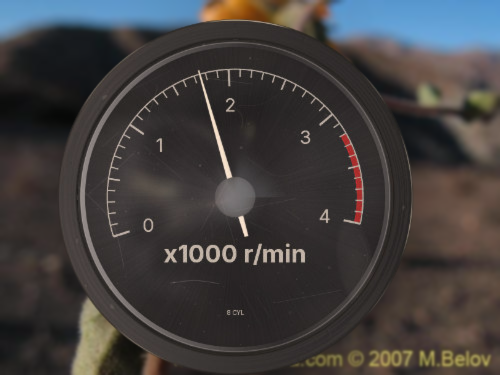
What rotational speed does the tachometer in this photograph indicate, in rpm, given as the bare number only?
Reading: 1750
